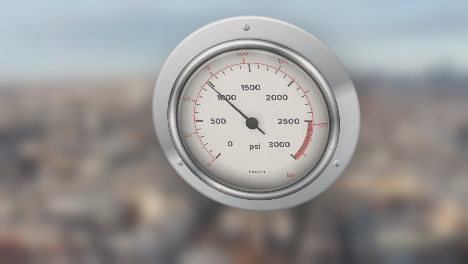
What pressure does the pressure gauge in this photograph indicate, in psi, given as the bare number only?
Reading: 1000
